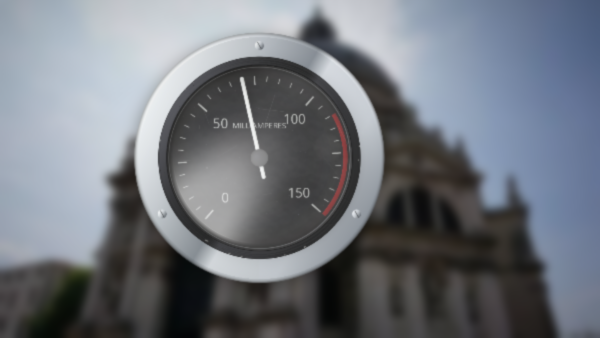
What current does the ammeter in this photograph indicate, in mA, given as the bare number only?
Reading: 70
